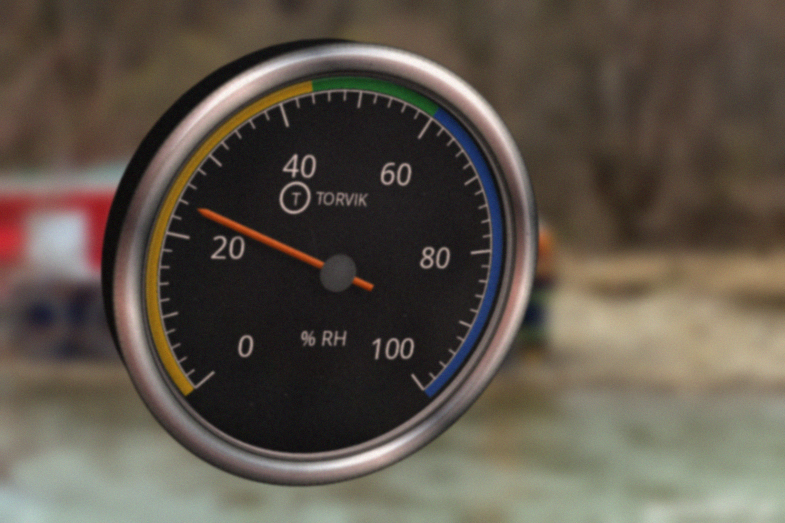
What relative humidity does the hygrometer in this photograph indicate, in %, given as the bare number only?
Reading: 24
